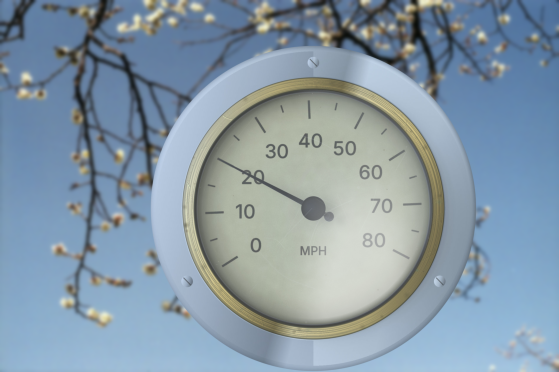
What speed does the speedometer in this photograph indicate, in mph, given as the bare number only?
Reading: 20
